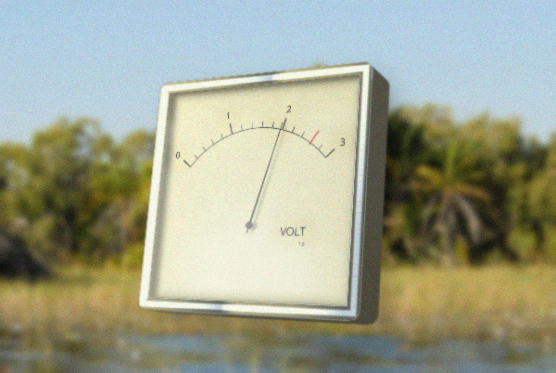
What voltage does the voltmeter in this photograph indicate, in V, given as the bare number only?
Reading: 2
